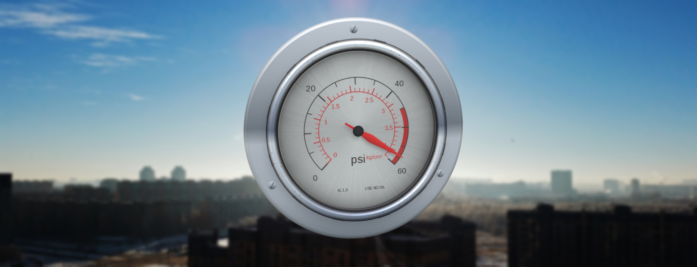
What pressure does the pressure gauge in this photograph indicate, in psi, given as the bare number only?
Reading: 57.5
